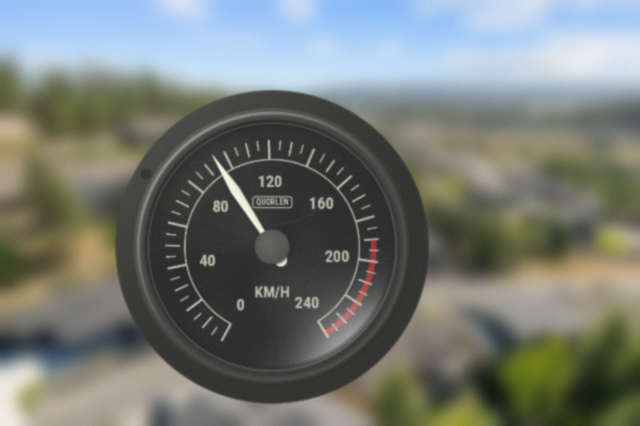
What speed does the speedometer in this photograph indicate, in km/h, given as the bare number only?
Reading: 95
